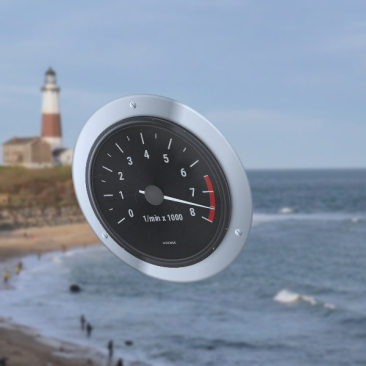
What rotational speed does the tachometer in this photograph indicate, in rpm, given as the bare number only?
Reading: 7500
